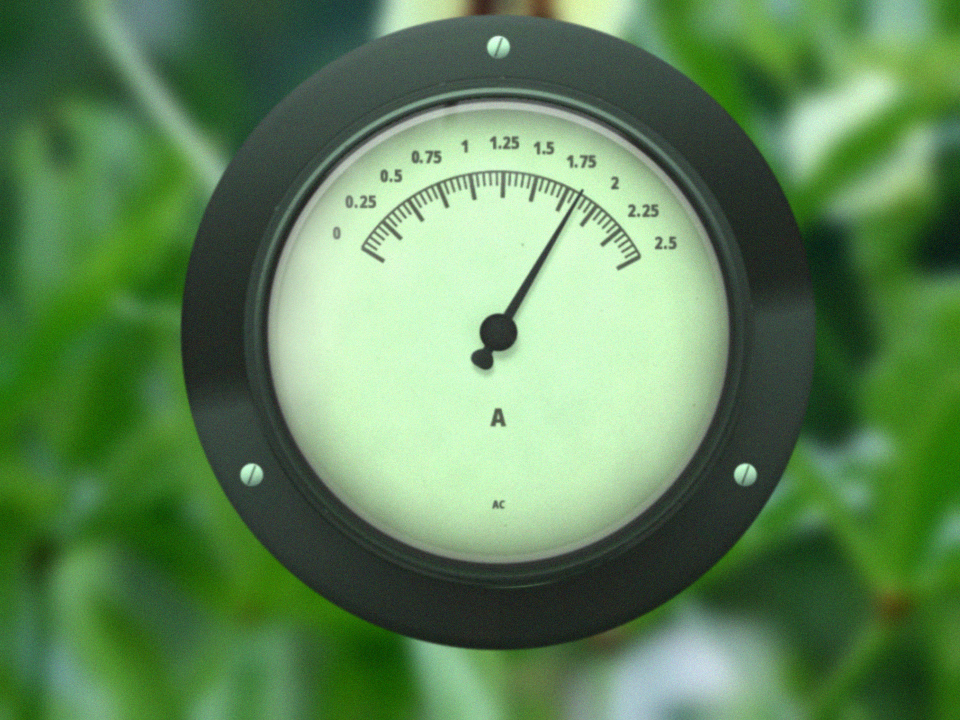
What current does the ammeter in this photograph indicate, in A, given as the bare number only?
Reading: 1.85
